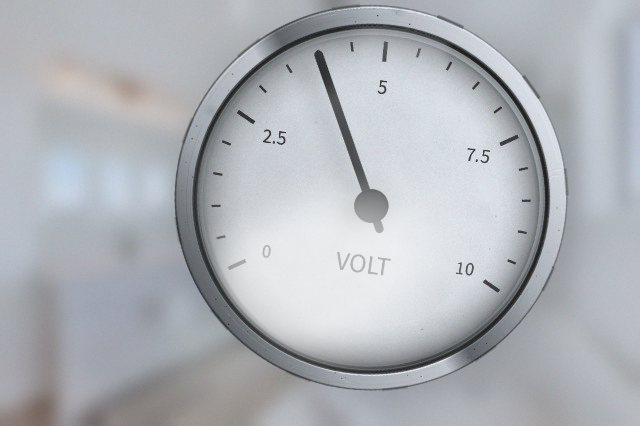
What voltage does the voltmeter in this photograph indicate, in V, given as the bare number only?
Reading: 4
